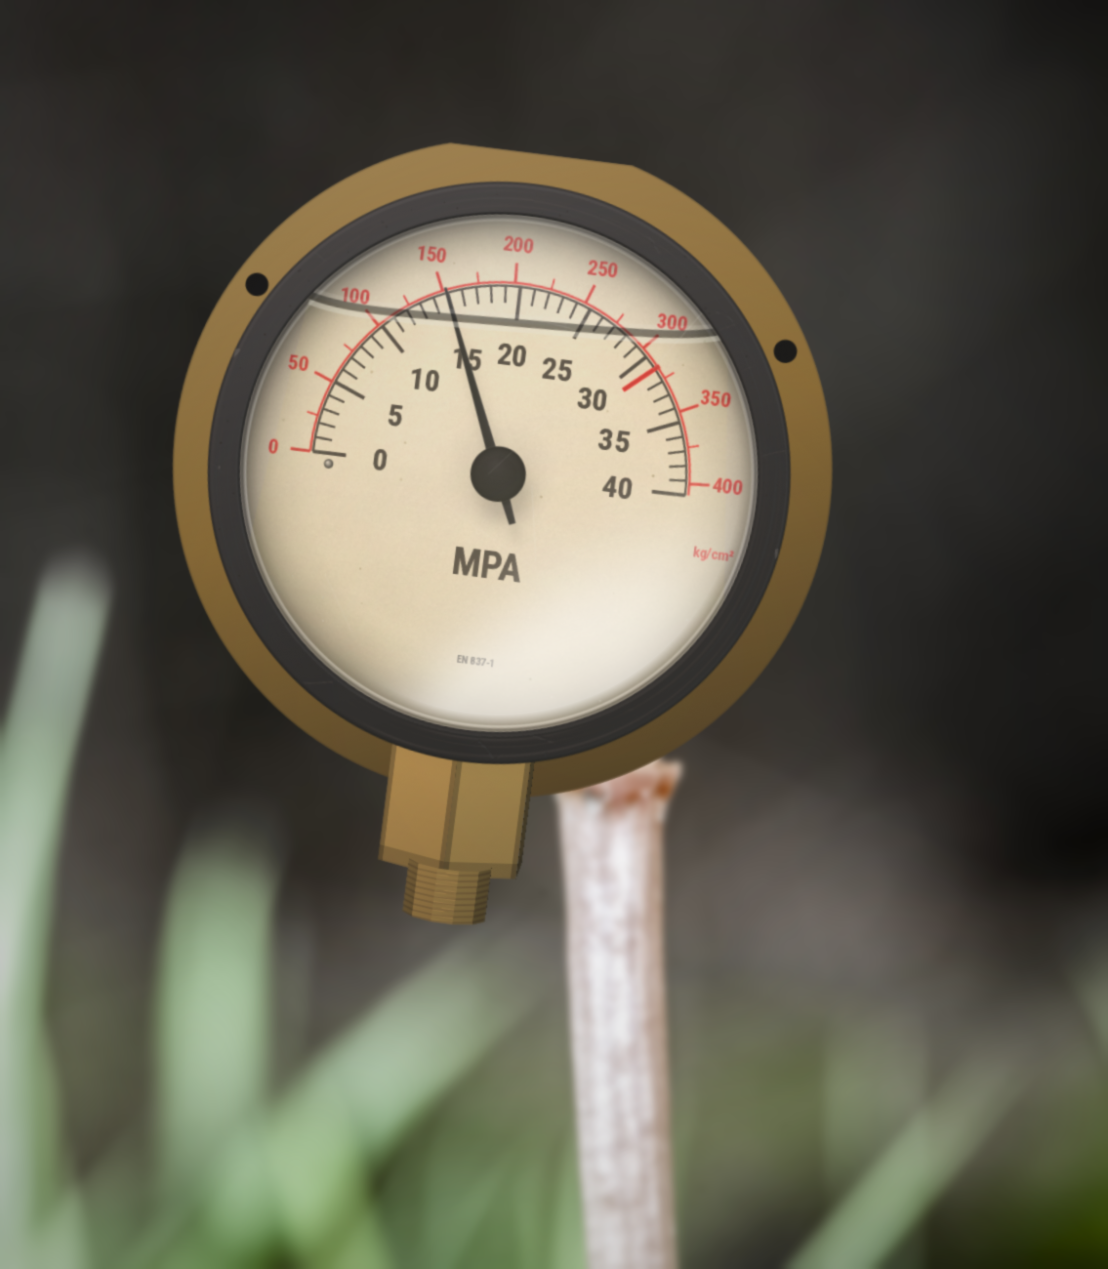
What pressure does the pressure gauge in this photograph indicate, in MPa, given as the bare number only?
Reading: 15
